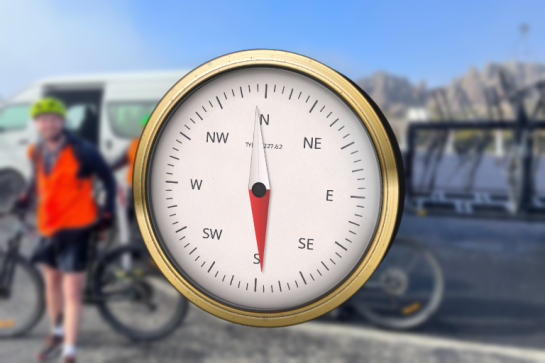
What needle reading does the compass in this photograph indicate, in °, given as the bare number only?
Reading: 175
